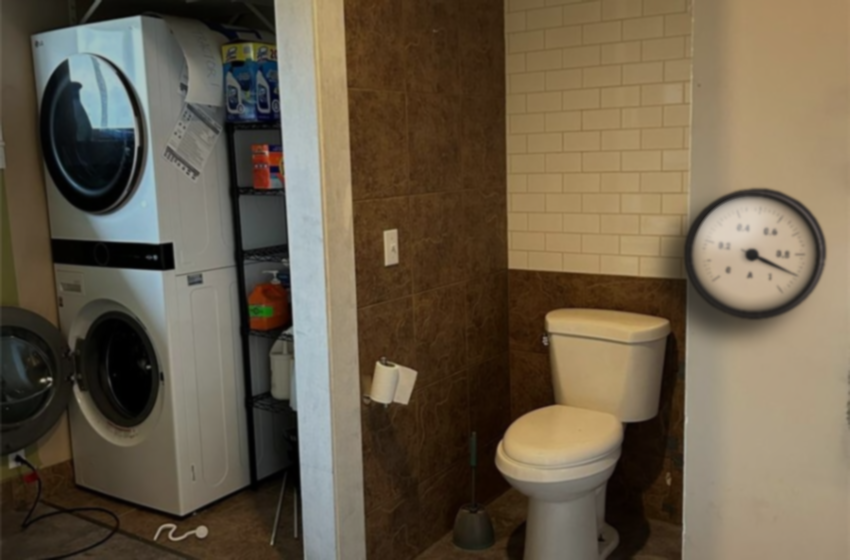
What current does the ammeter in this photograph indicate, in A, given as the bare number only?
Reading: 0.9
